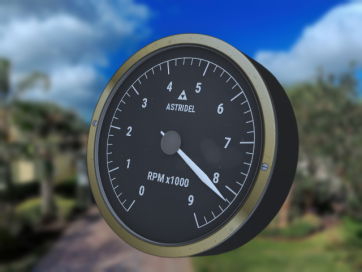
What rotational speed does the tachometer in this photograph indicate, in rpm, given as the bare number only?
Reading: 8200
